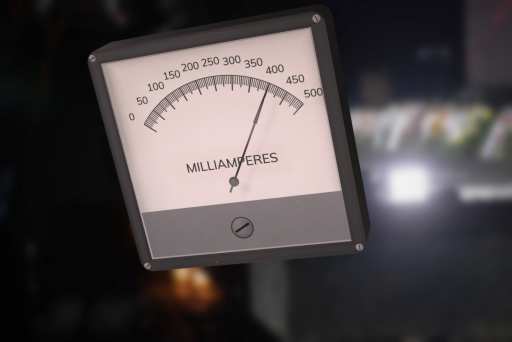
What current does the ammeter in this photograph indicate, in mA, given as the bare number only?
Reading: 400
